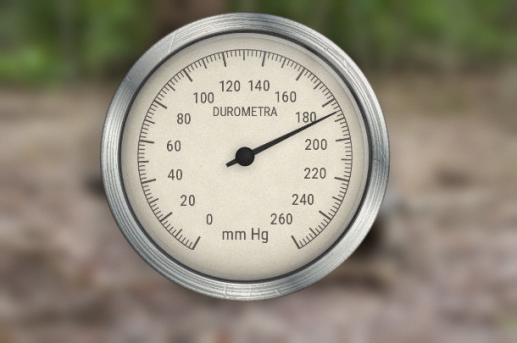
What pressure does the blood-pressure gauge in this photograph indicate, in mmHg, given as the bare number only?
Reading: 186
